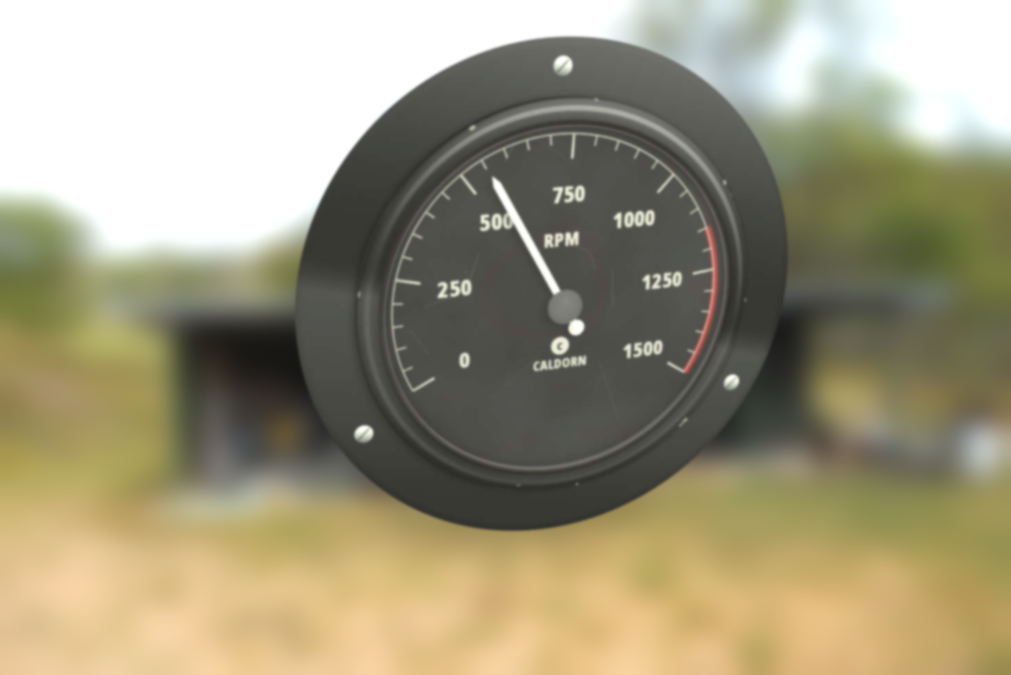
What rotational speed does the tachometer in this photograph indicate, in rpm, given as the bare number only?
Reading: 550
